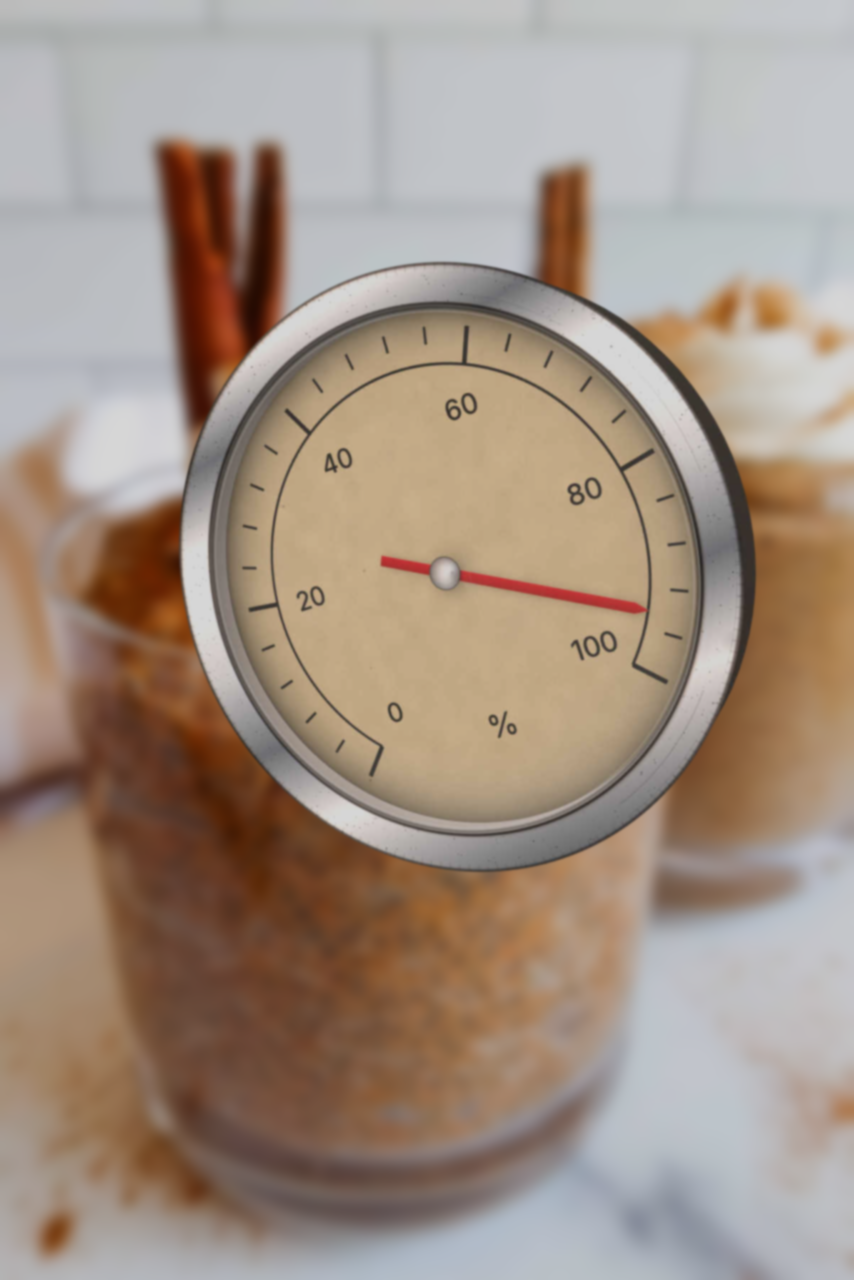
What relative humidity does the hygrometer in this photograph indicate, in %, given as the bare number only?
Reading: 94
